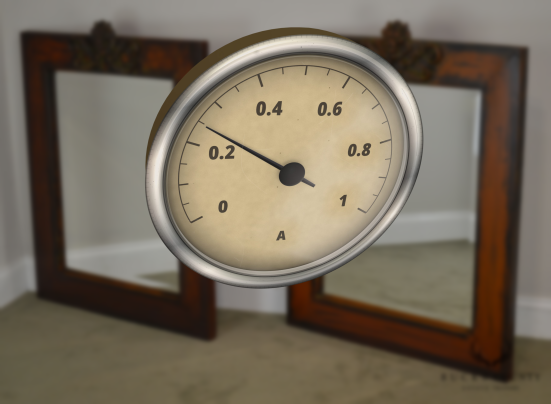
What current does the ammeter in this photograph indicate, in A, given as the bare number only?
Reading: 0.25
